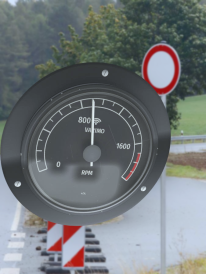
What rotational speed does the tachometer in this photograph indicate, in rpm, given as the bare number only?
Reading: 900
